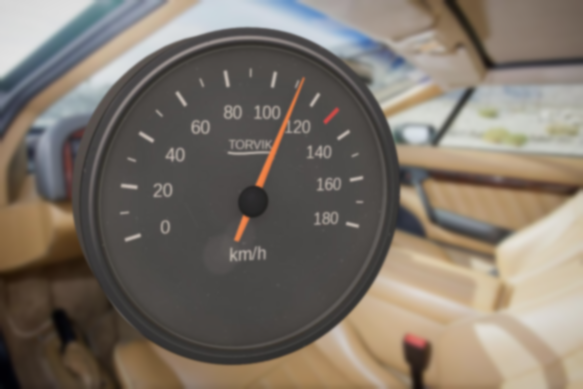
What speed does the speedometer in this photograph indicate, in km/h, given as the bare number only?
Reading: 110
